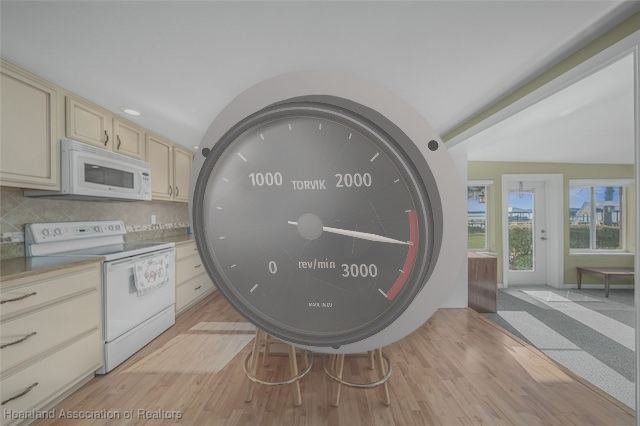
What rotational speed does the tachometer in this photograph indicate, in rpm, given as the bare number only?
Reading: 2600
